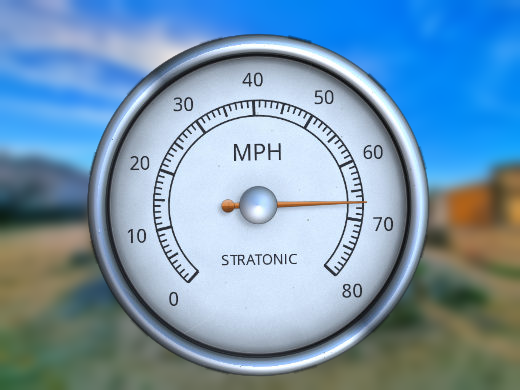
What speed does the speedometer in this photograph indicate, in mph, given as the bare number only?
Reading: 67
